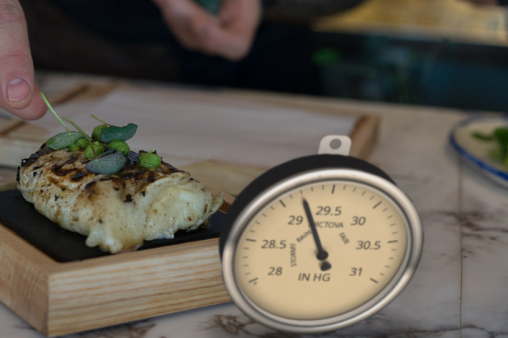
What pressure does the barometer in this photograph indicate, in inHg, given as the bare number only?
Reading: 29.2
